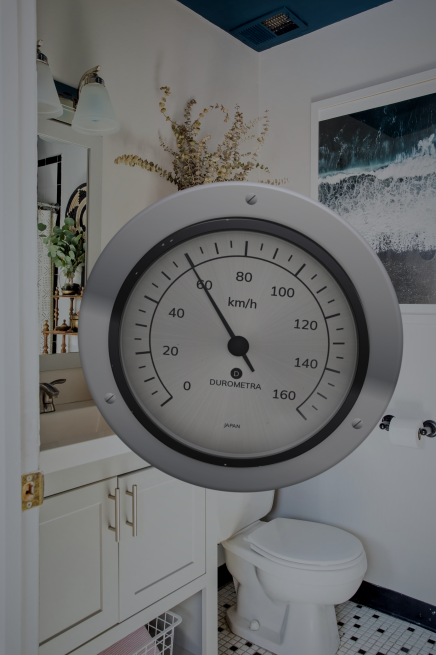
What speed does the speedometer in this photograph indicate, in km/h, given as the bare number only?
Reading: 60
